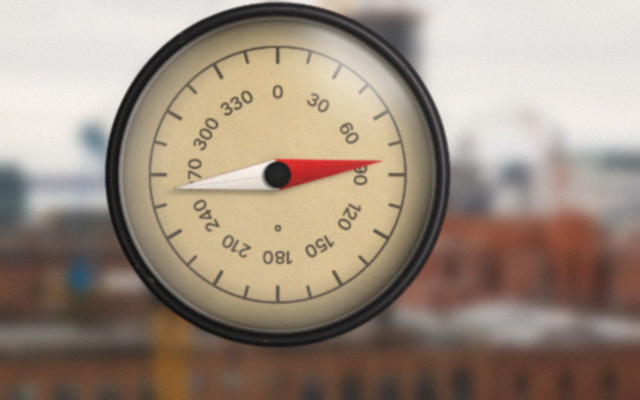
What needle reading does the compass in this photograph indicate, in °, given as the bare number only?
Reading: 82.5
